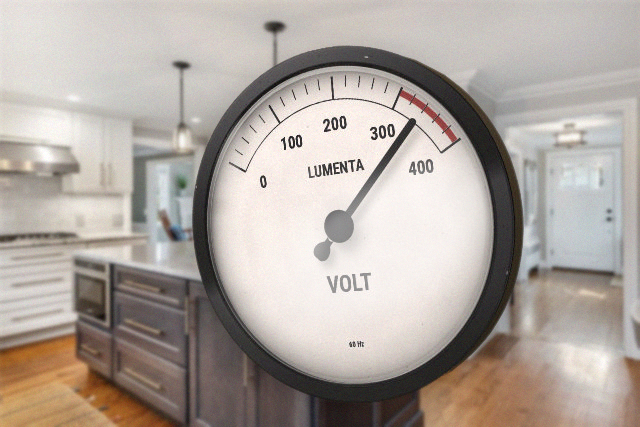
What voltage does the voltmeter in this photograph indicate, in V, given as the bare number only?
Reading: 340
